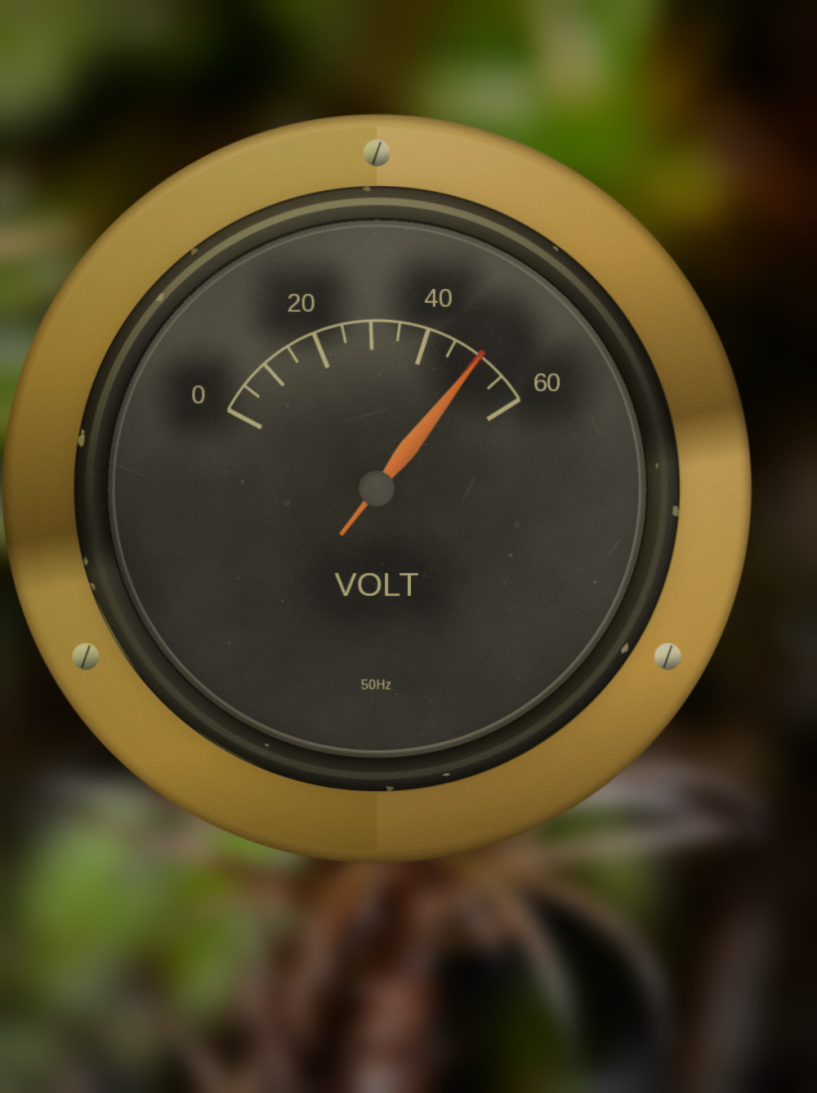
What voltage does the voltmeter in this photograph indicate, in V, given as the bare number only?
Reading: 50
